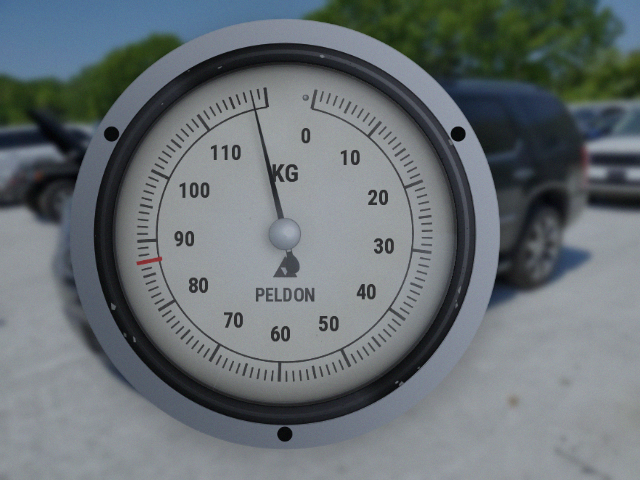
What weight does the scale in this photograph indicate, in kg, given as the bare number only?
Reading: 118
